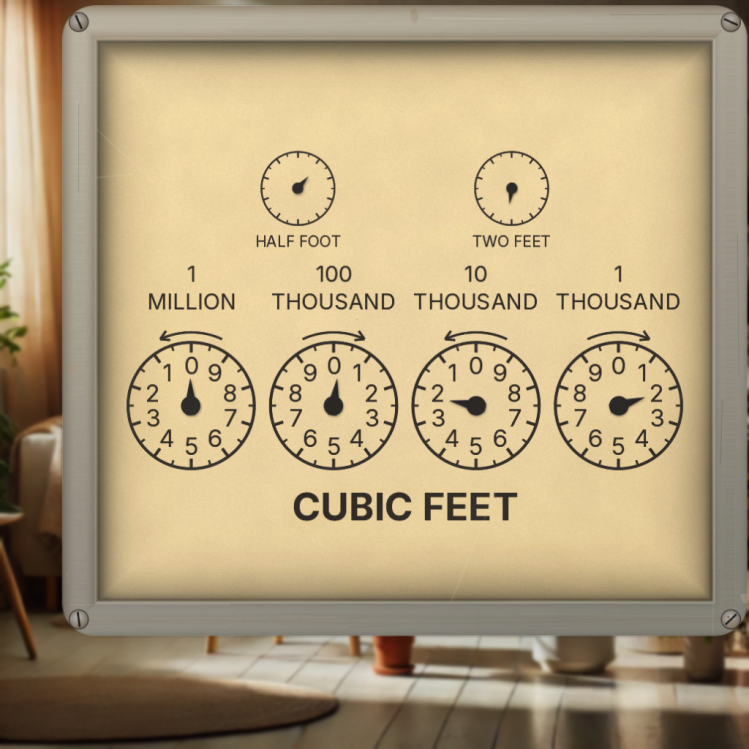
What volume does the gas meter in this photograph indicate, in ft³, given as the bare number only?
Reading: 2200
